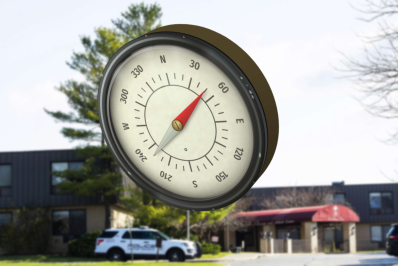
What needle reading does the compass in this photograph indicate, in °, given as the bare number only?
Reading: 50
